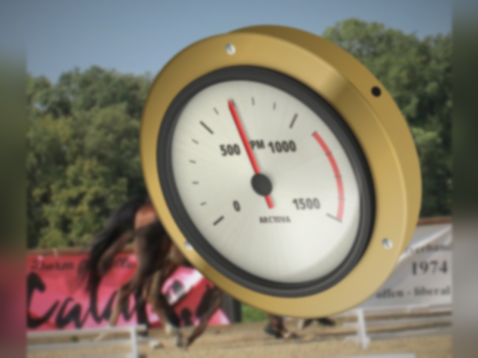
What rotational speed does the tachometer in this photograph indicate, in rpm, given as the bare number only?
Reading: 700
